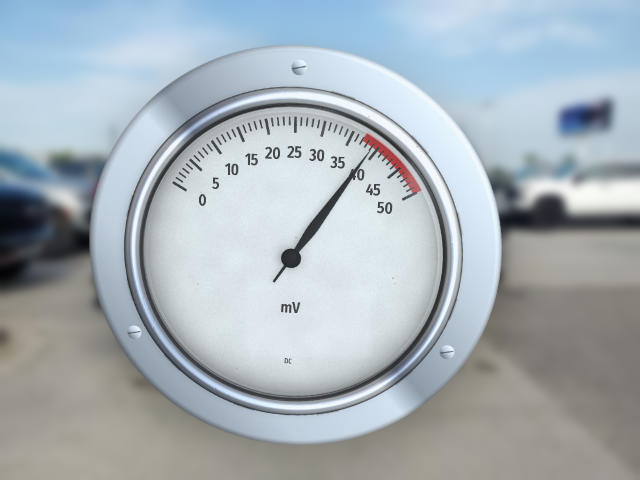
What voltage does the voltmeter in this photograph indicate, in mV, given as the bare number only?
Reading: 39
